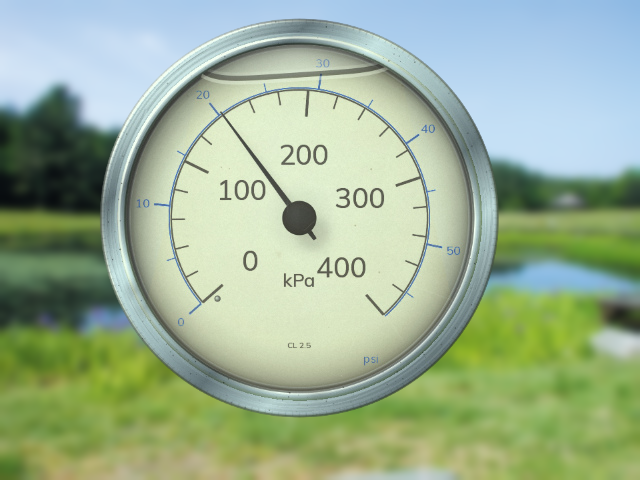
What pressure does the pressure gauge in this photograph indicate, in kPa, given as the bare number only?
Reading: 140
